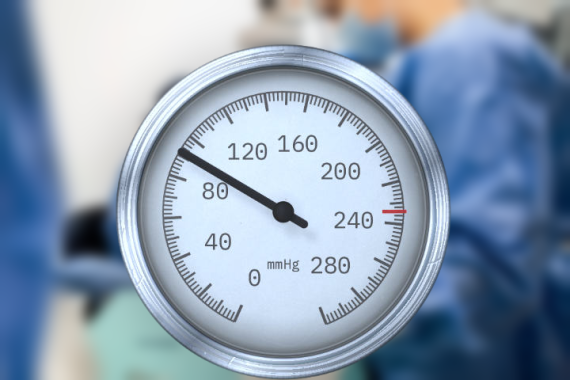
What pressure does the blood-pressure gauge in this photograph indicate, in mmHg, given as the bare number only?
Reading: 92
